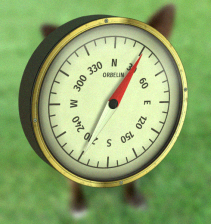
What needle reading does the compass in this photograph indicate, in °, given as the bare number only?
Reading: 30
